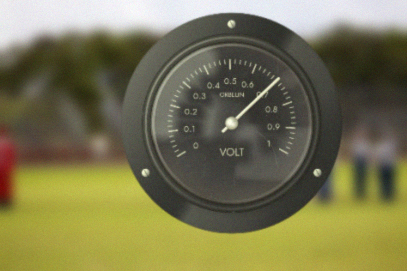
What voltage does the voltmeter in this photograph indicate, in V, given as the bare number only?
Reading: 0.7
